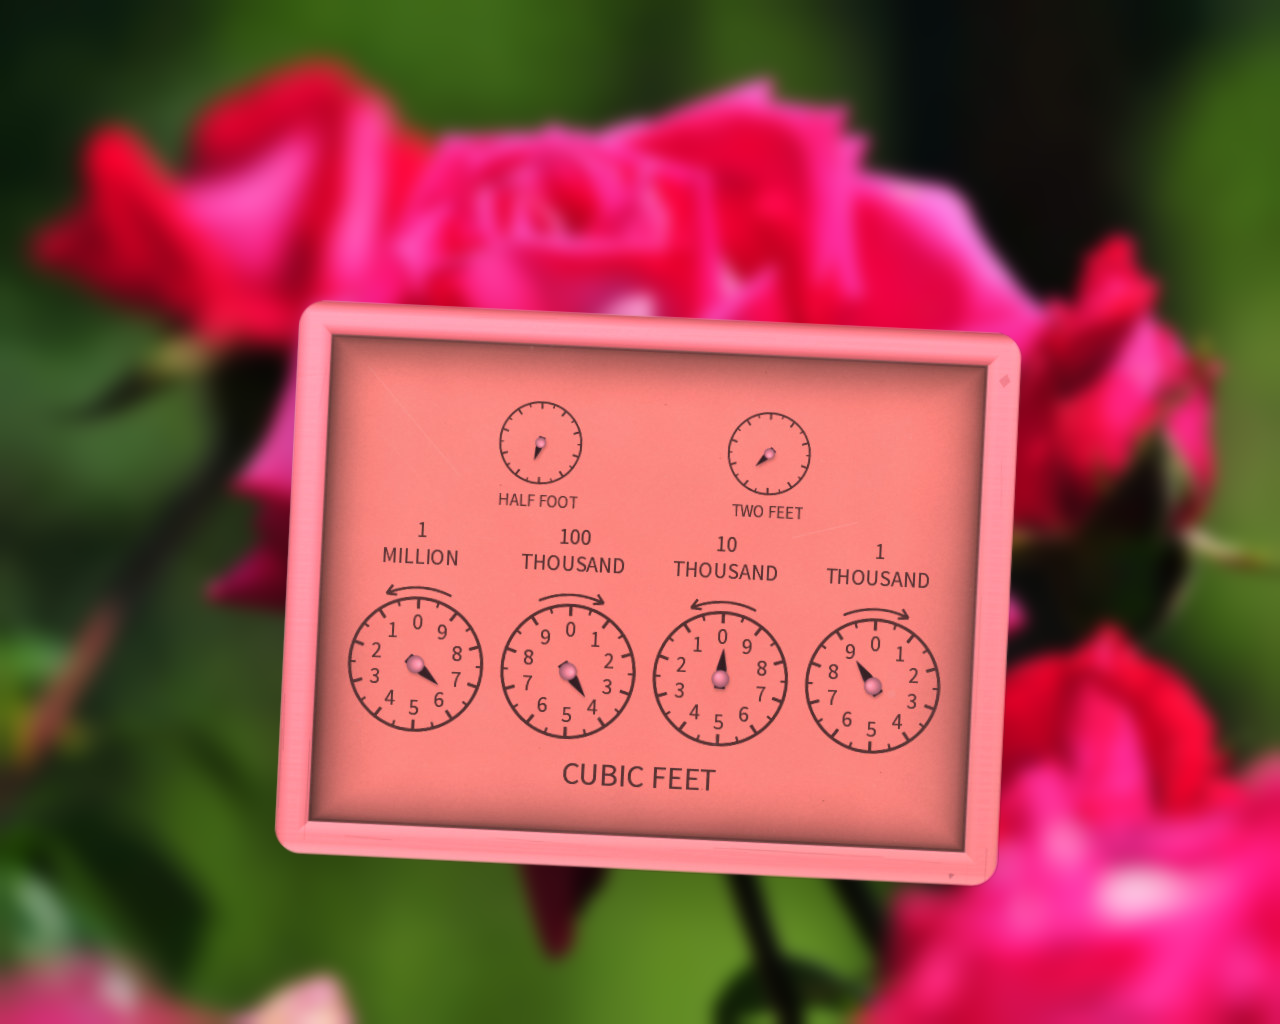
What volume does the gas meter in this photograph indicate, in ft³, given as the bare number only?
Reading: 639900
